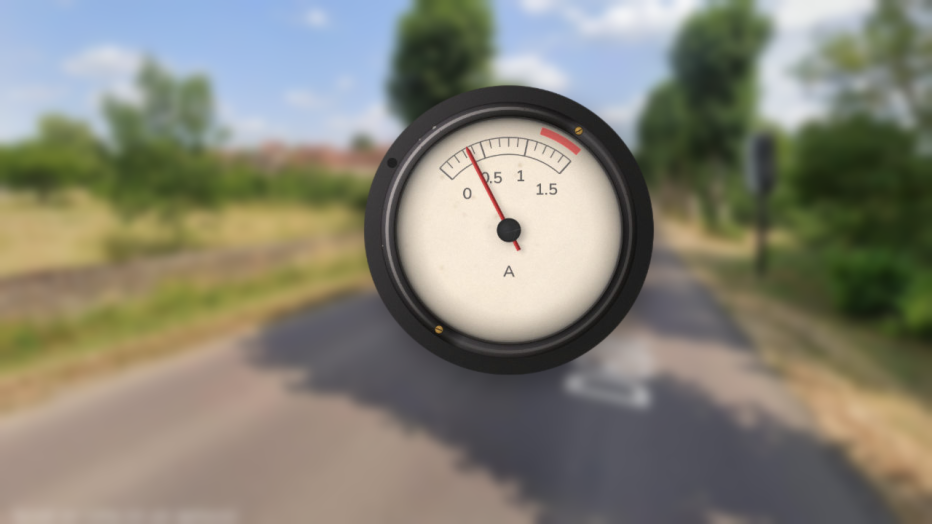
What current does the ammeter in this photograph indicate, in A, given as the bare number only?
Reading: 0.35
